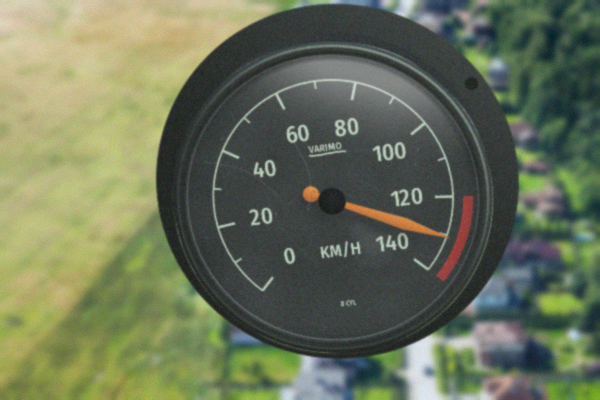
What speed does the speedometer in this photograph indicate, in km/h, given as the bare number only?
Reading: 130
